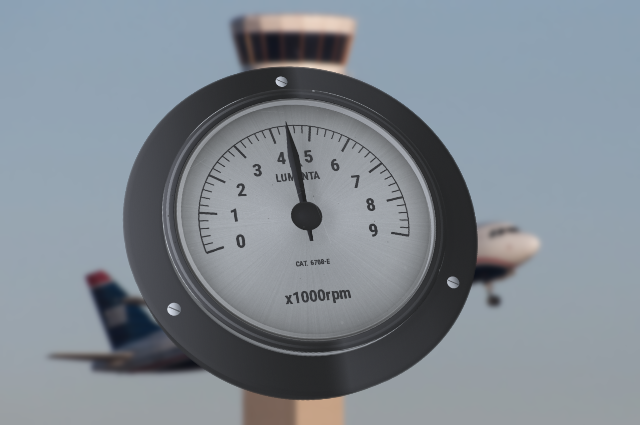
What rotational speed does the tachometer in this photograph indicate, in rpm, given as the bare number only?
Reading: 4400
